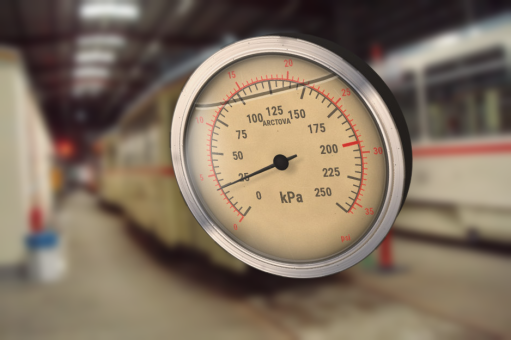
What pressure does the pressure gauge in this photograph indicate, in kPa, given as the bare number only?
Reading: 25
